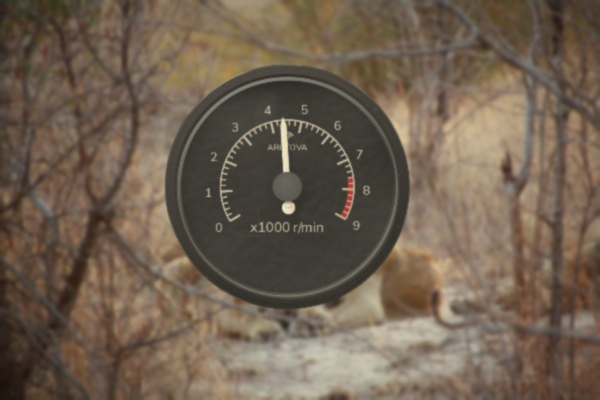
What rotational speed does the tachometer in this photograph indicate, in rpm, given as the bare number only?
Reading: 4400
